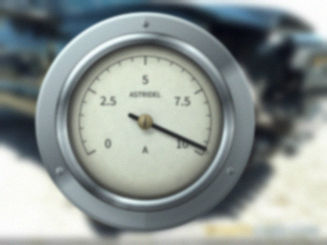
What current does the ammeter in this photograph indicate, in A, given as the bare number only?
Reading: 9.75
